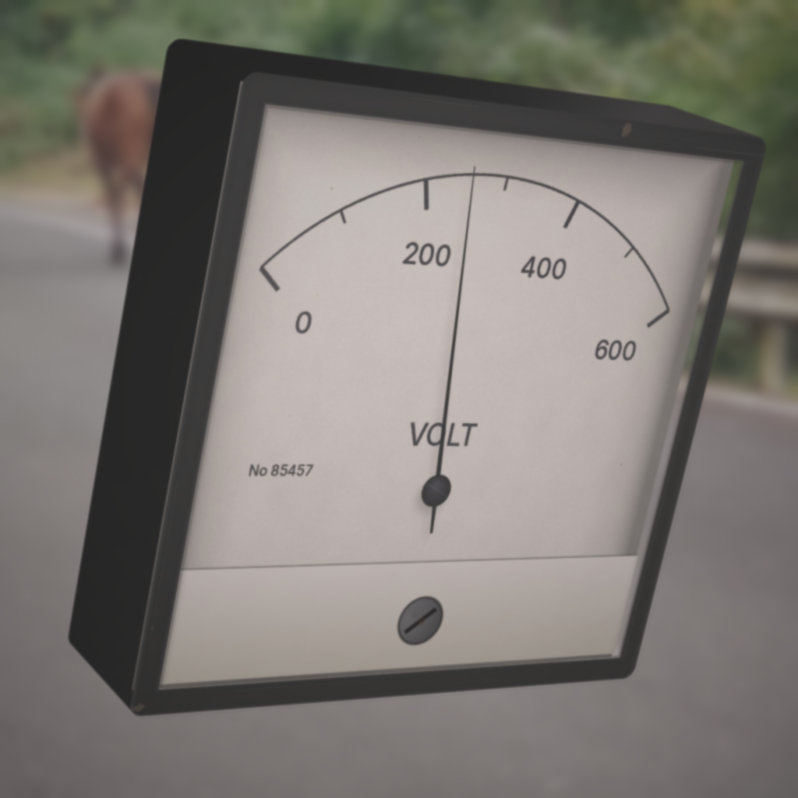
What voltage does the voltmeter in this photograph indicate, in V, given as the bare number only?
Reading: 250
